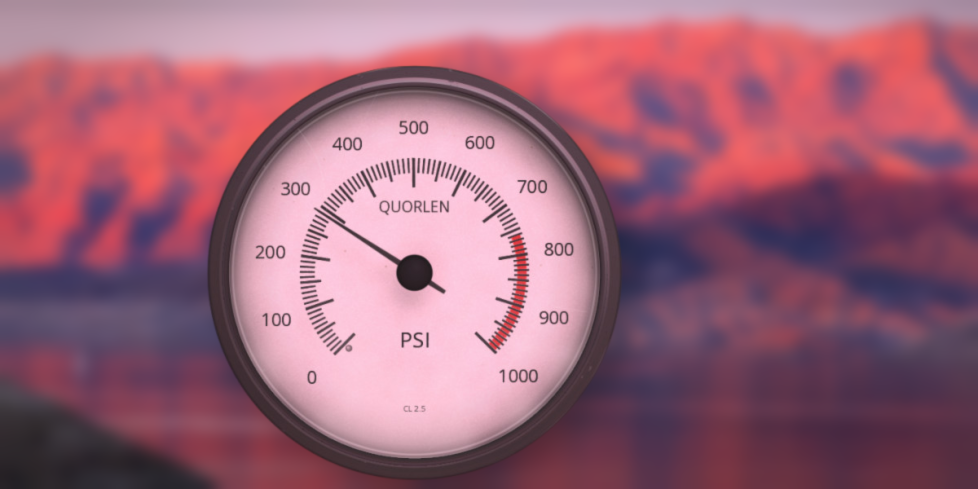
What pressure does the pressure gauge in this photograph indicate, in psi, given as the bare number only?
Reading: 290
